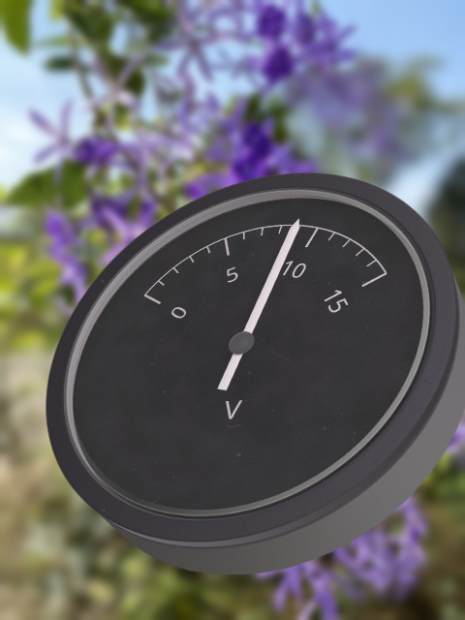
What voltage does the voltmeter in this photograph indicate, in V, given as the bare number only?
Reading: 9
